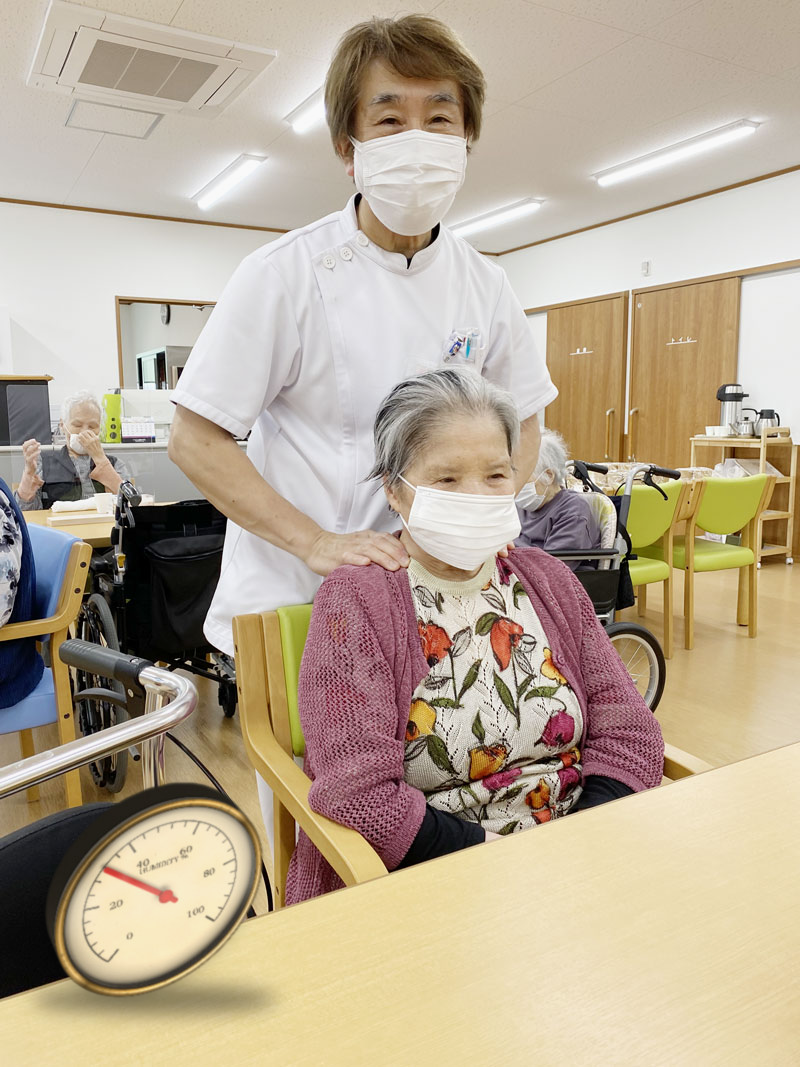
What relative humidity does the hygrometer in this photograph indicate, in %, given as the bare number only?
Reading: 32
